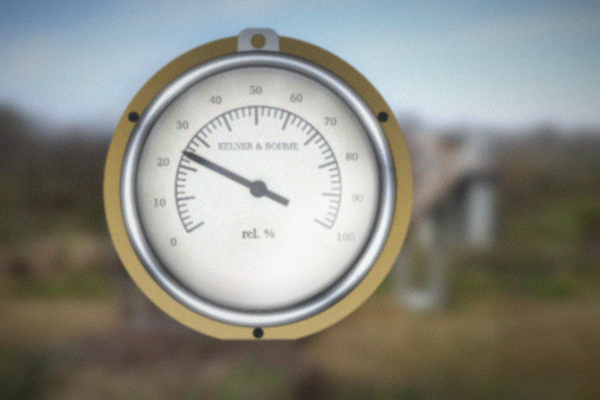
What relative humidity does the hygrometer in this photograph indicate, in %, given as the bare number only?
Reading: 24
